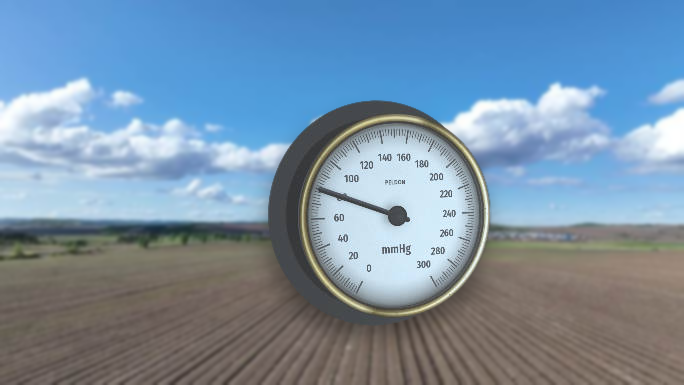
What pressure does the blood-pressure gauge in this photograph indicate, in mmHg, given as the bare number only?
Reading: 80
